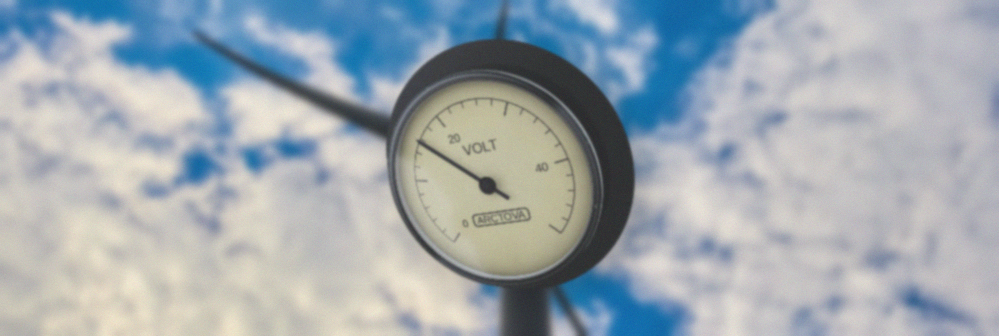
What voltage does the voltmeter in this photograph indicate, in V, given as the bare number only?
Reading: 16
